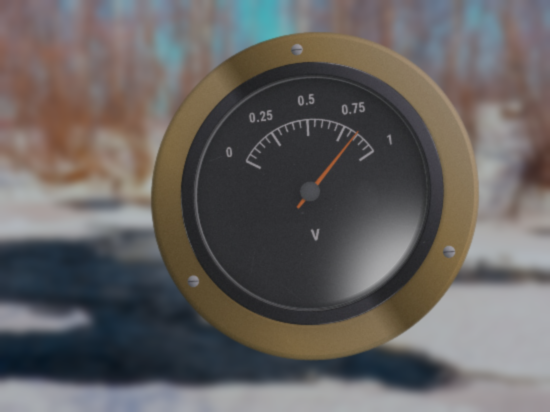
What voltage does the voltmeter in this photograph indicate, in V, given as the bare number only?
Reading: 0.85
